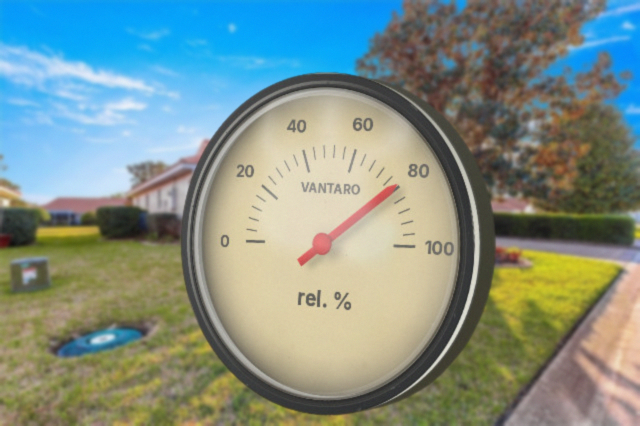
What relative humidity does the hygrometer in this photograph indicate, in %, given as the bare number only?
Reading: 80
